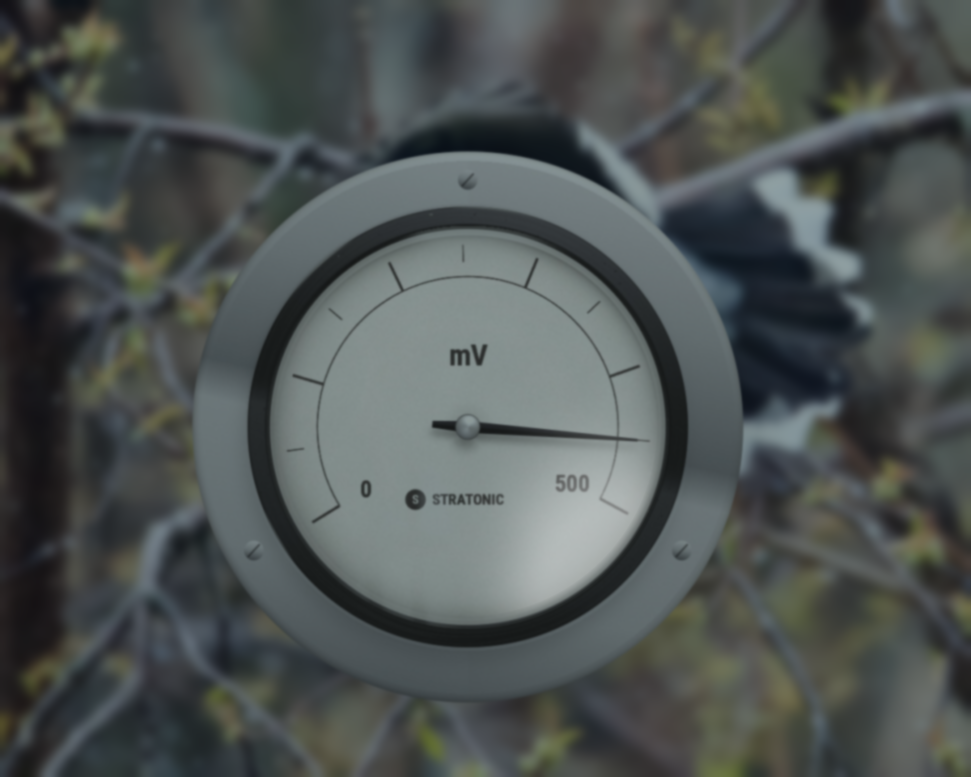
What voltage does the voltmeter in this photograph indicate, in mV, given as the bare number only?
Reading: 450
